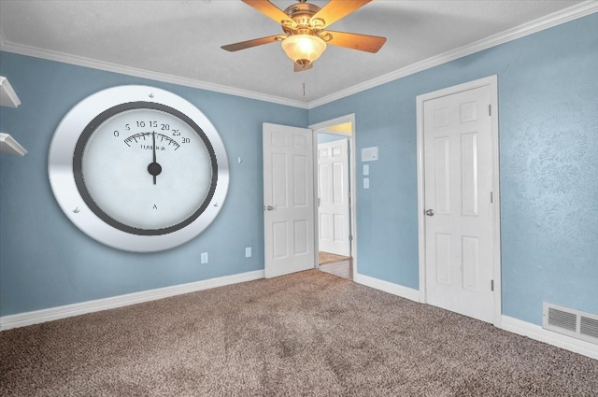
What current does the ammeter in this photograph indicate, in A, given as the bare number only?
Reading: 15
